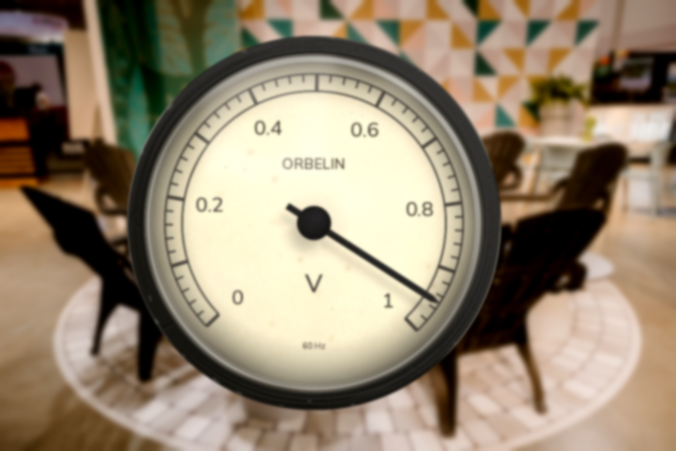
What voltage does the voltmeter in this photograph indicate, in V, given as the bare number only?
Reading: 0.95
